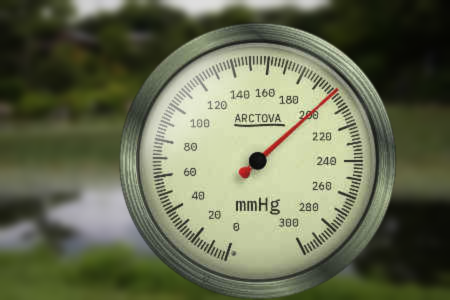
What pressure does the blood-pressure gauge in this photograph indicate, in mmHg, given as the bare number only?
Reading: 200
